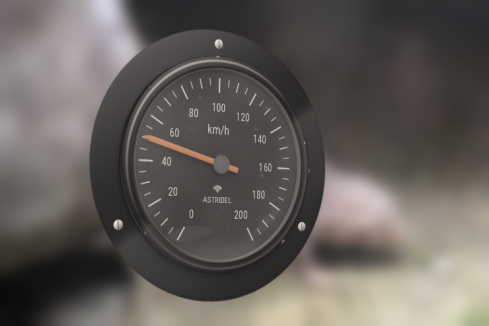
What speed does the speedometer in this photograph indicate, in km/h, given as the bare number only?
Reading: 50
